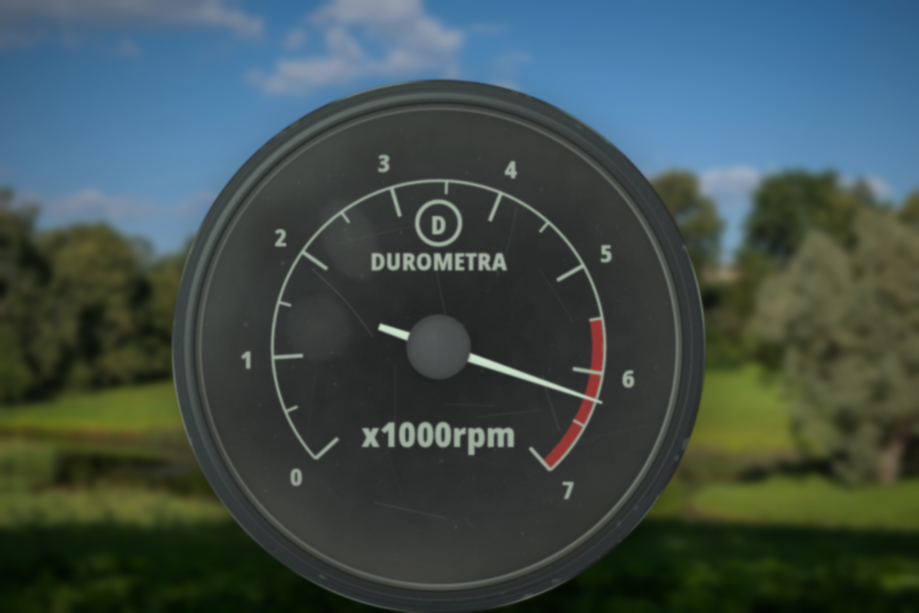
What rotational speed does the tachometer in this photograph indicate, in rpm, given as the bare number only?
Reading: 6250
